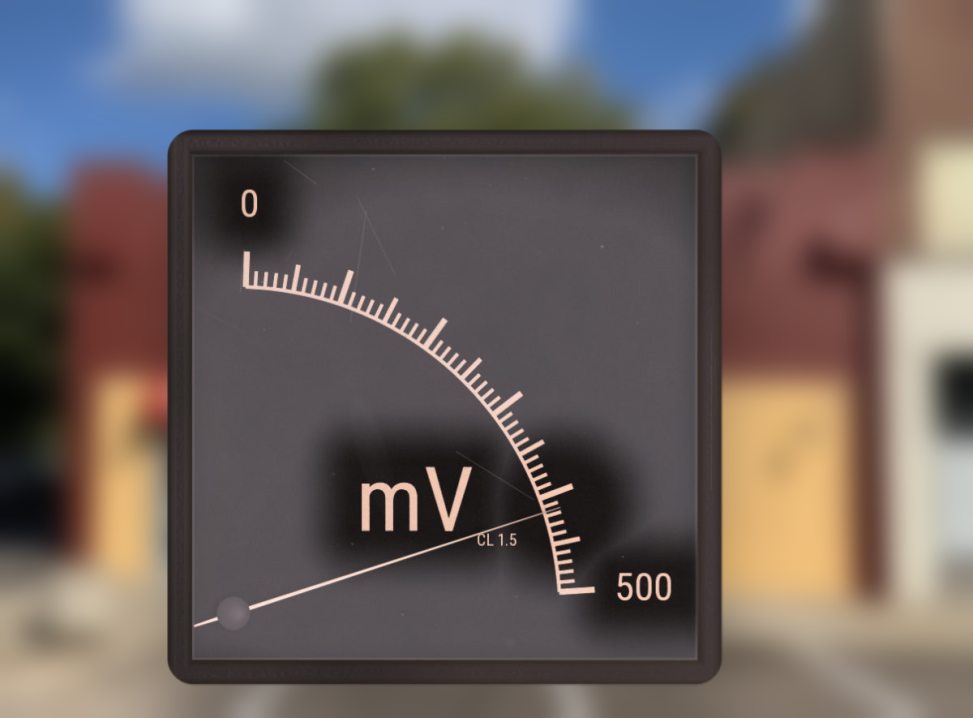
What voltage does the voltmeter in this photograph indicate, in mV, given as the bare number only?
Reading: 415
